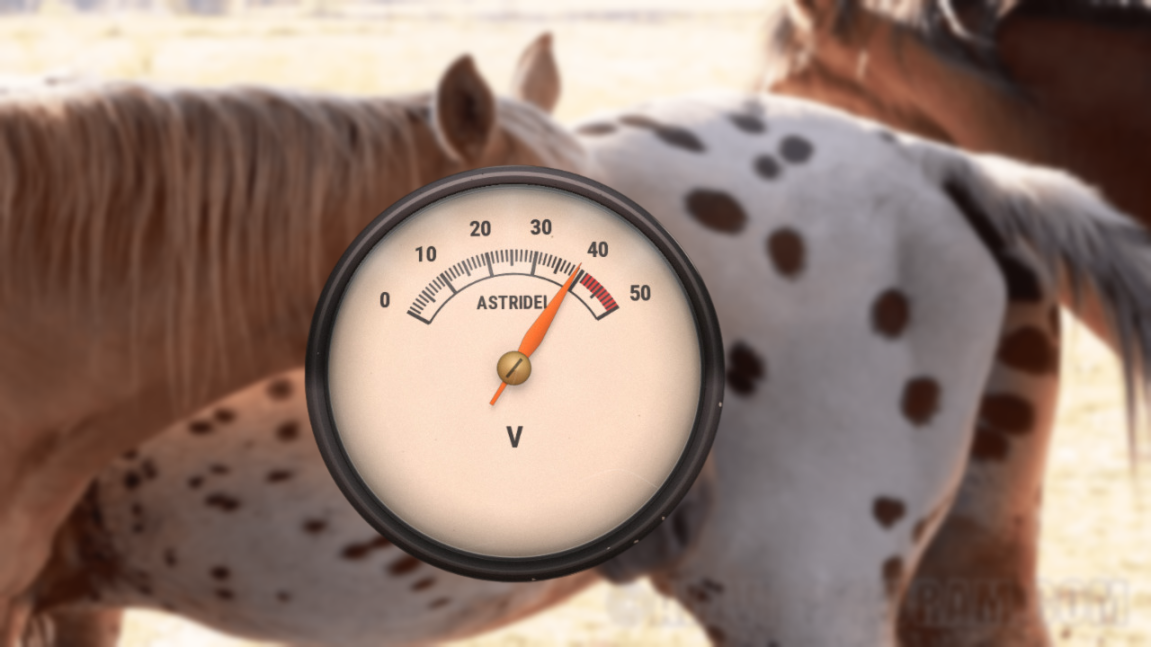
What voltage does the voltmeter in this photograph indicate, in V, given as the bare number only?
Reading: 39
